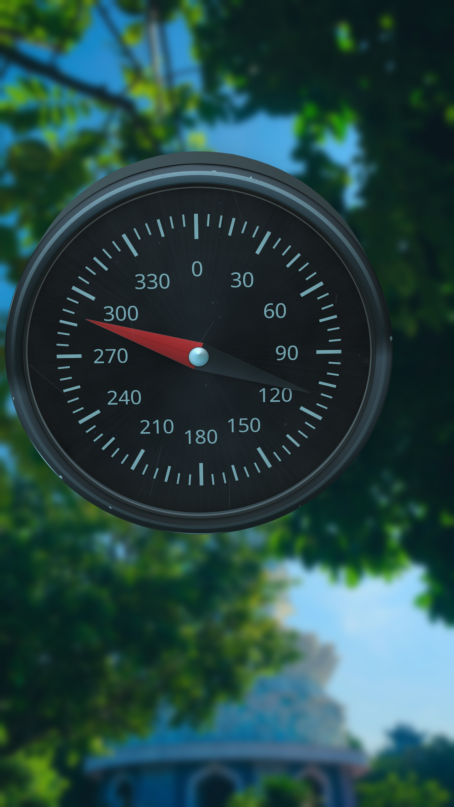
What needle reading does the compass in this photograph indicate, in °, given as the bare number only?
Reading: 290
